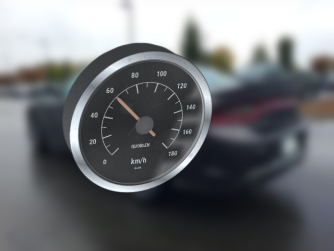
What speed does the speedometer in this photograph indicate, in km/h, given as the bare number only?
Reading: 60
